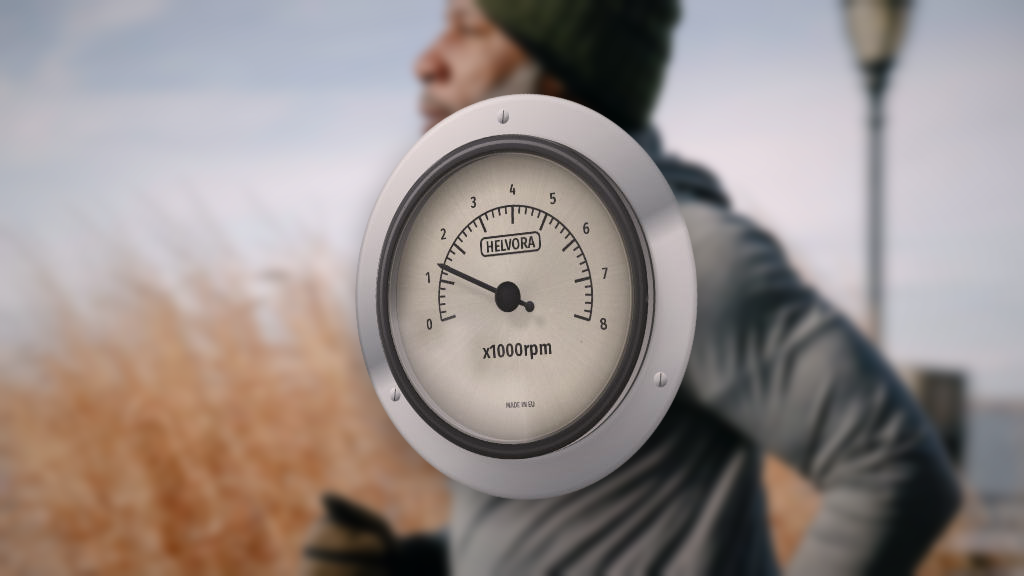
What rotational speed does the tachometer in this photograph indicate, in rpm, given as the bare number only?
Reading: 1400
